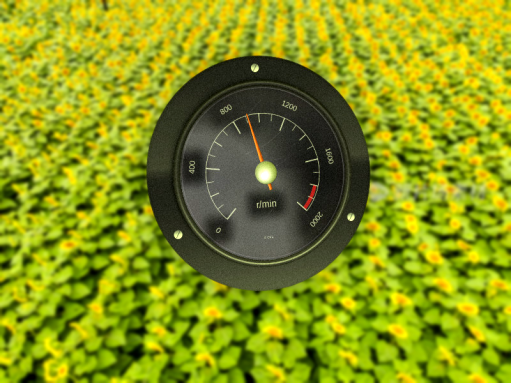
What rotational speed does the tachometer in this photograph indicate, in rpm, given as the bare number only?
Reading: 900
